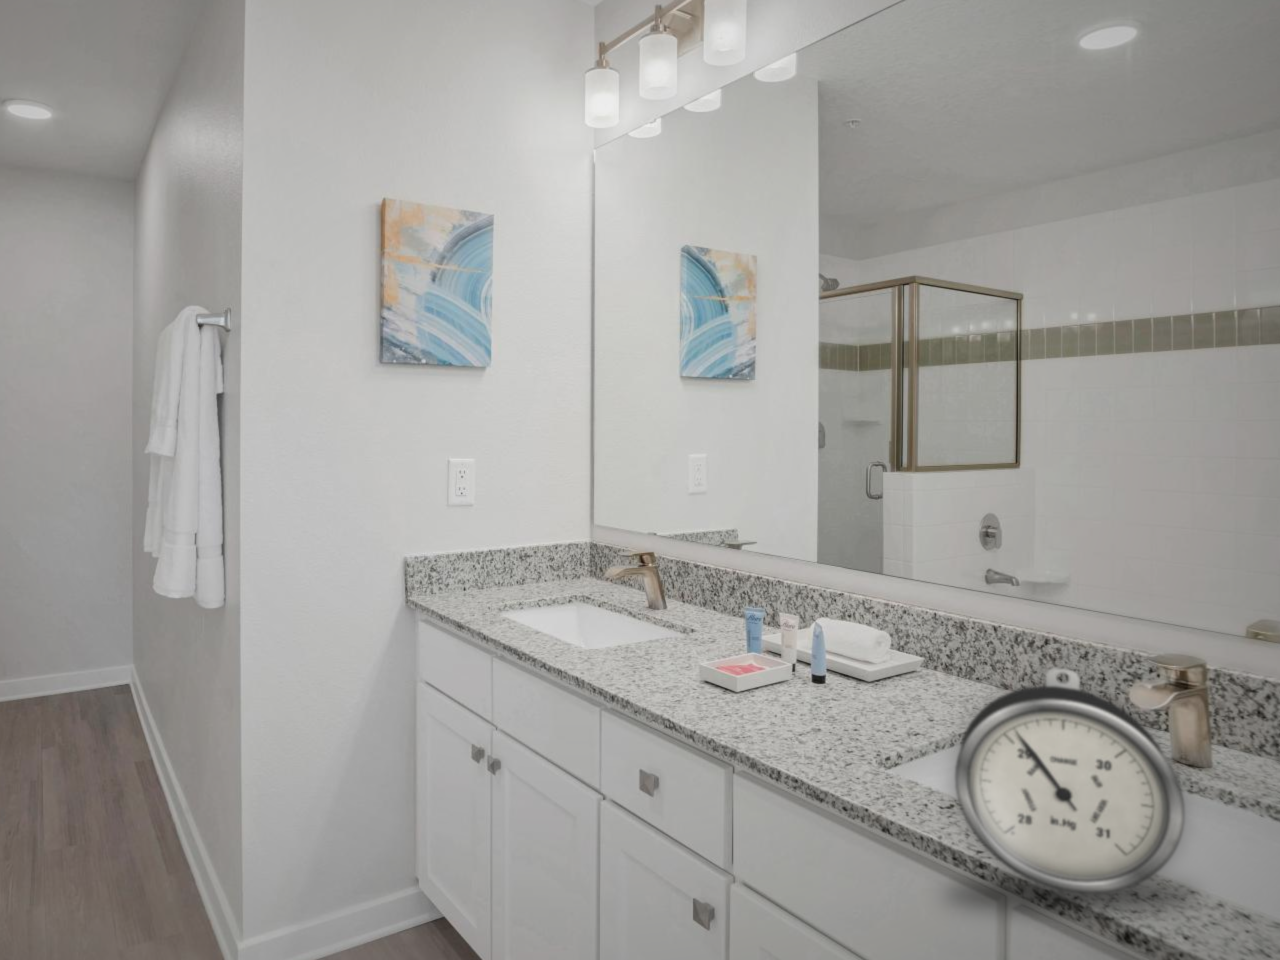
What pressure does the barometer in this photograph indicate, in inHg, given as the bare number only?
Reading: 29.1
